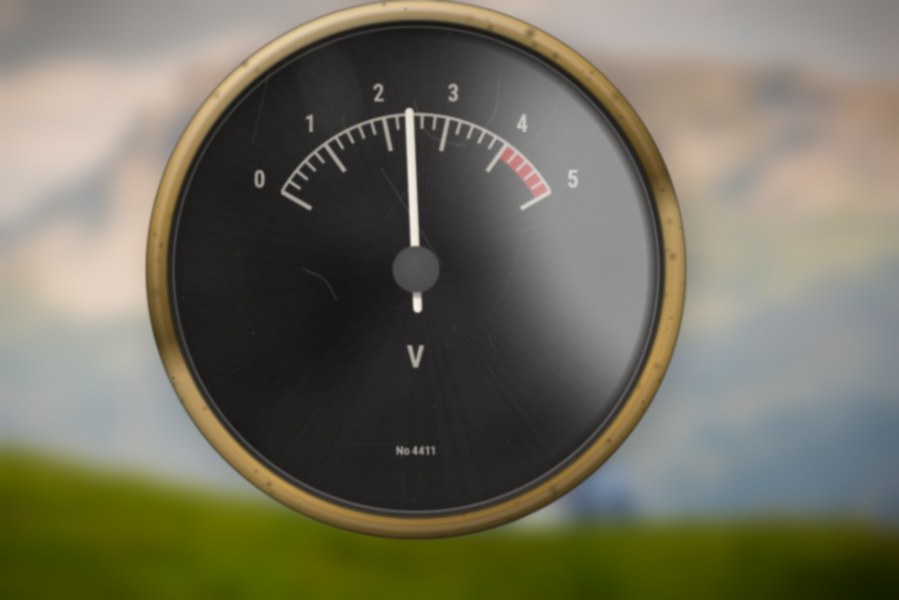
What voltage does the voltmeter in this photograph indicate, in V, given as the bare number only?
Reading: 2.4
